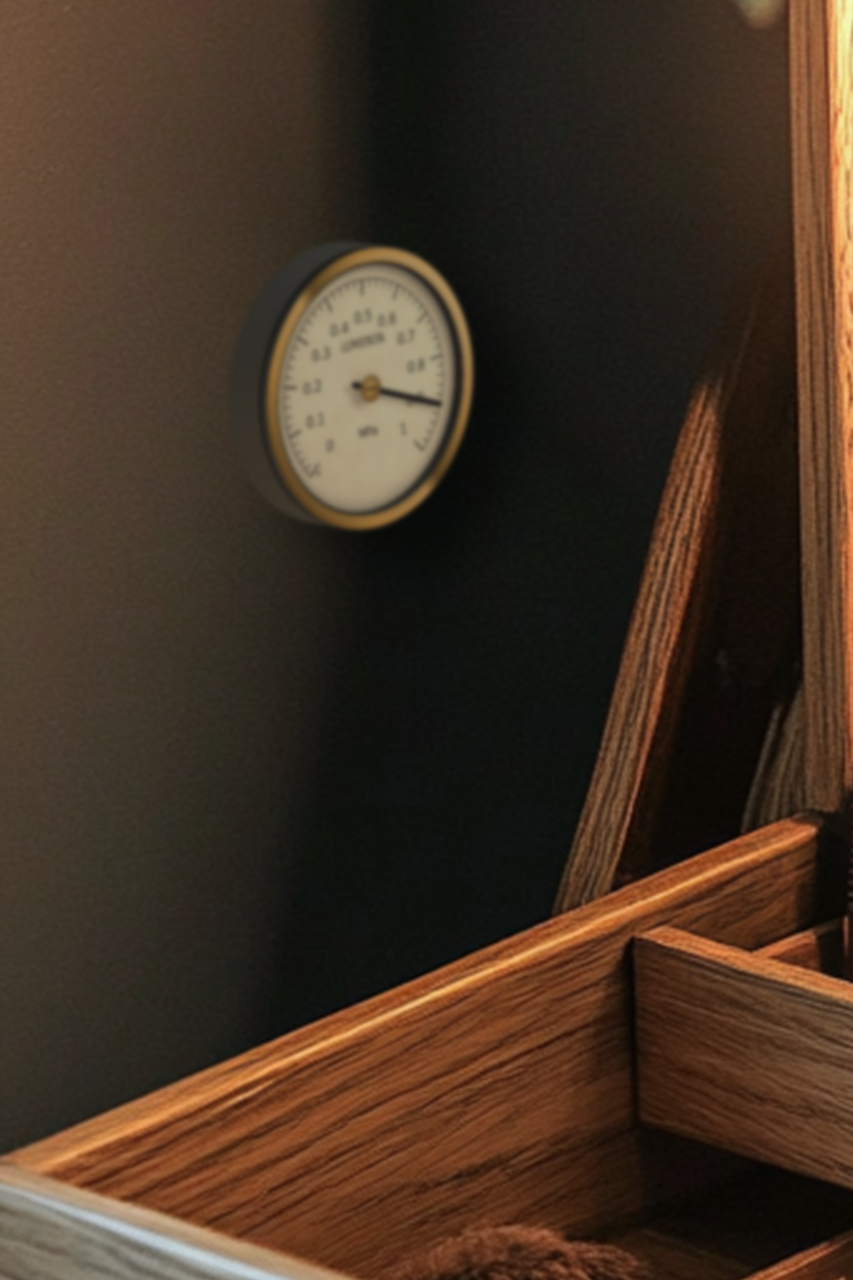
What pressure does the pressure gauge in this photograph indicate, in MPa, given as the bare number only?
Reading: 0.9
